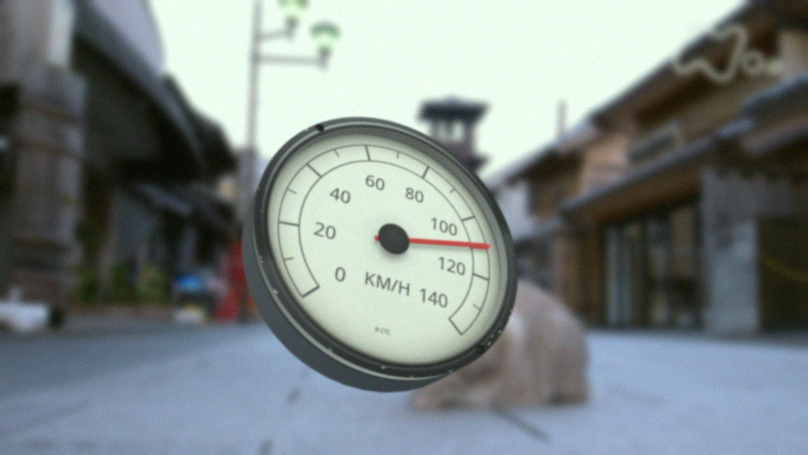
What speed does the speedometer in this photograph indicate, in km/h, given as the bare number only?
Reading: 110
